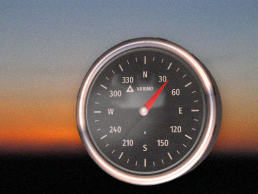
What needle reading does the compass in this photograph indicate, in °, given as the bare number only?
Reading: 40
